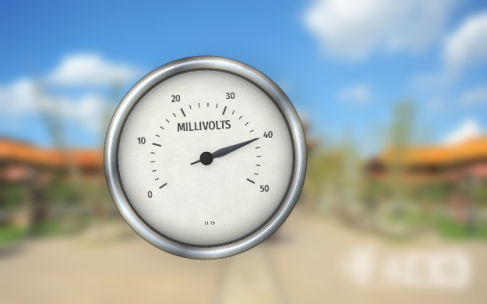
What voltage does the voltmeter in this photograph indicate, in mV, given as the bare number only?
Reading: 40
